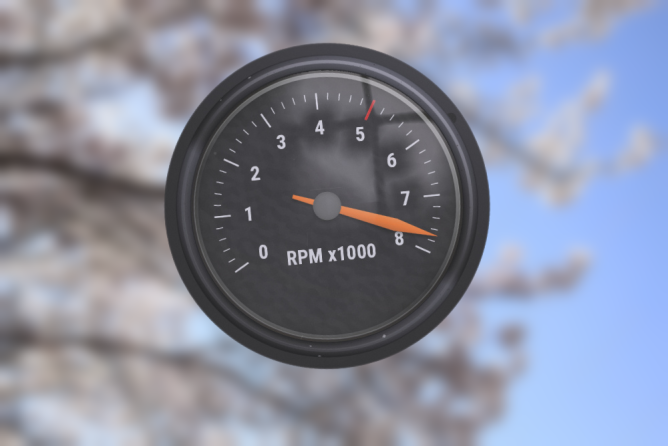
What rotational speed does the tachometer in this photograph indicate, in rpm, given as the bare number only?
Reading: 7700
